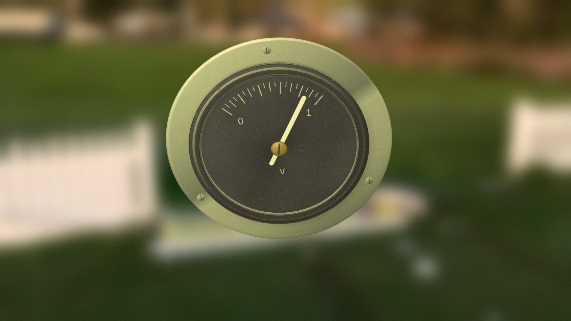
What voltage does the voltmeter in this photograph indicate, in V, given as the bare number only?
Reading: 0.85
